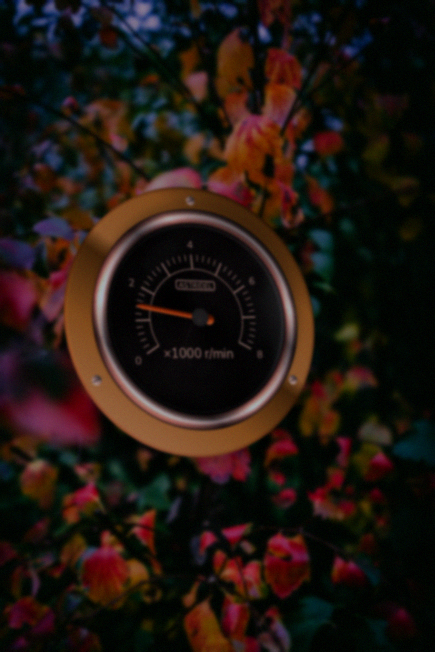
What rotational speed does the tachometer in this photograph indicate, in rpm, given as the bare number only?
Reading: 1400
